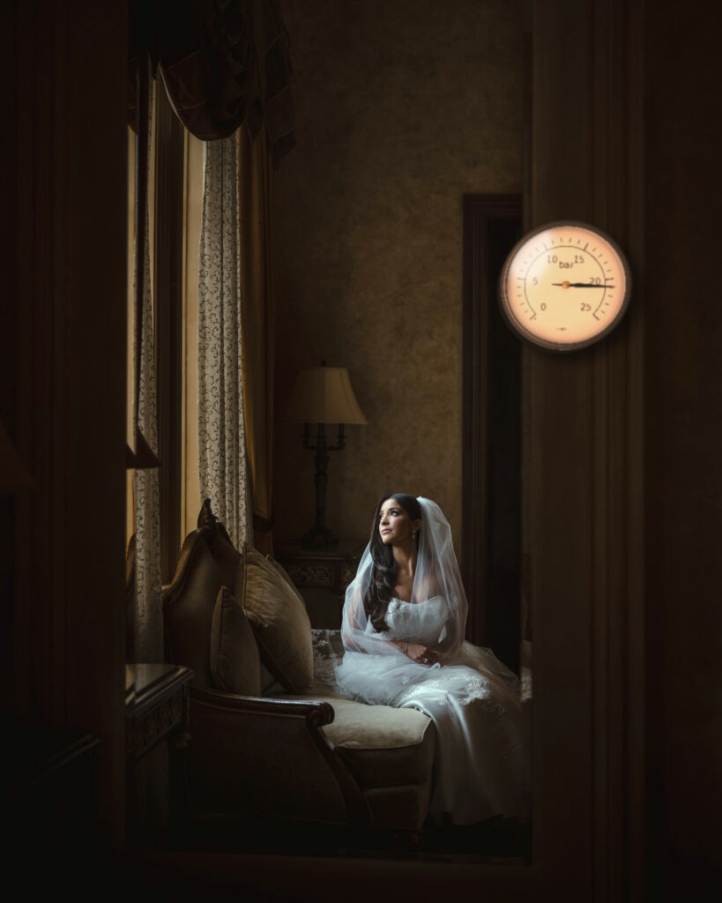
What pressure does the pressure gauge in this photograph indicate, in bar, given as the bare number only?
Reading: 21
